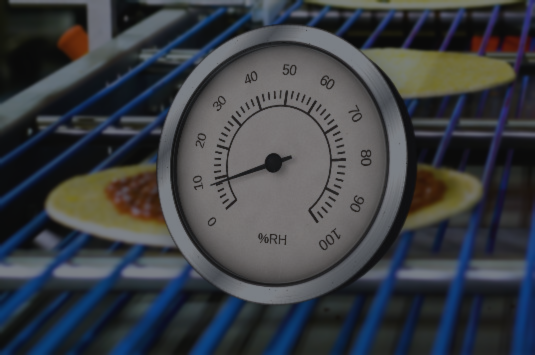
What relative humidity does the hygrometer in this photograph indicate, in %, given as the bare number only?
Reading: 8
